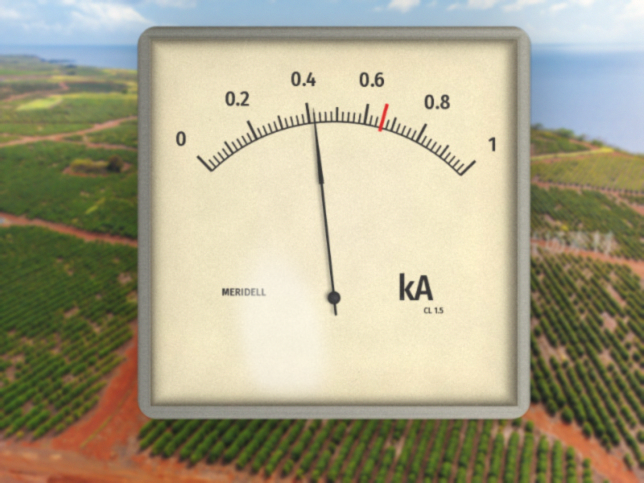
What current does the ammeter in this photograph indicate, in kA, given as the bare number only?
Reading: 0.42
